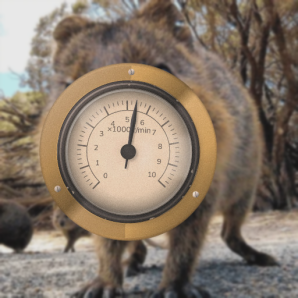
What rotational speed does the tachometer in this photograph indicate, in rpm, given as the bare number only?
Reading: 5400
